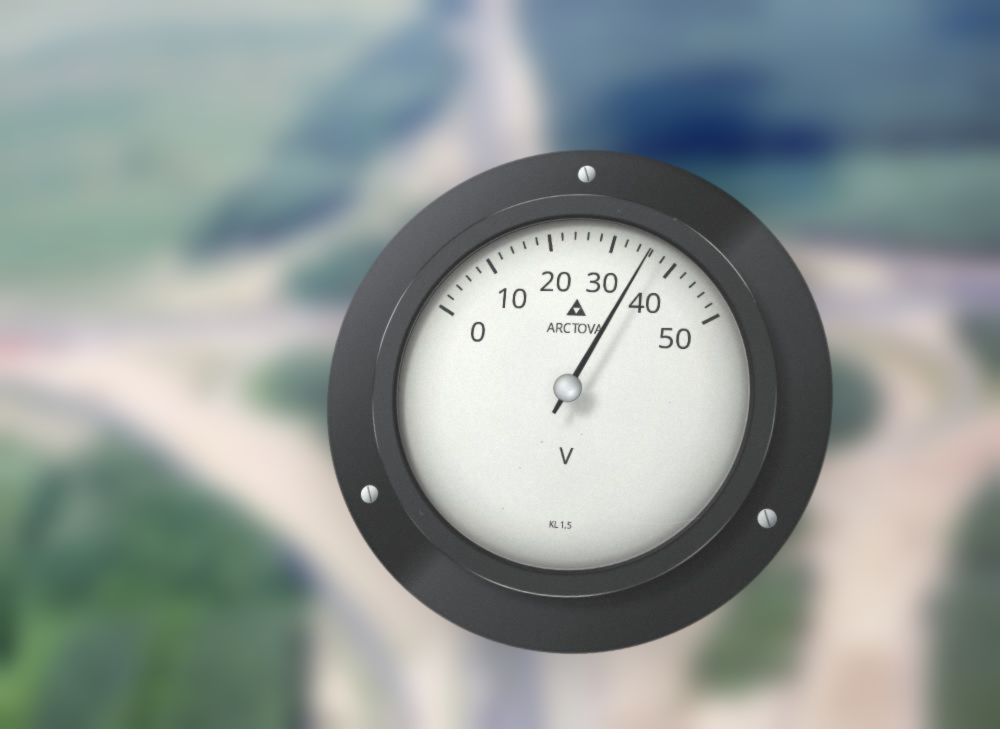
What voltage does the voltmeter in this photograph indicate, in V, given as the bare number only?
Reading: 36
